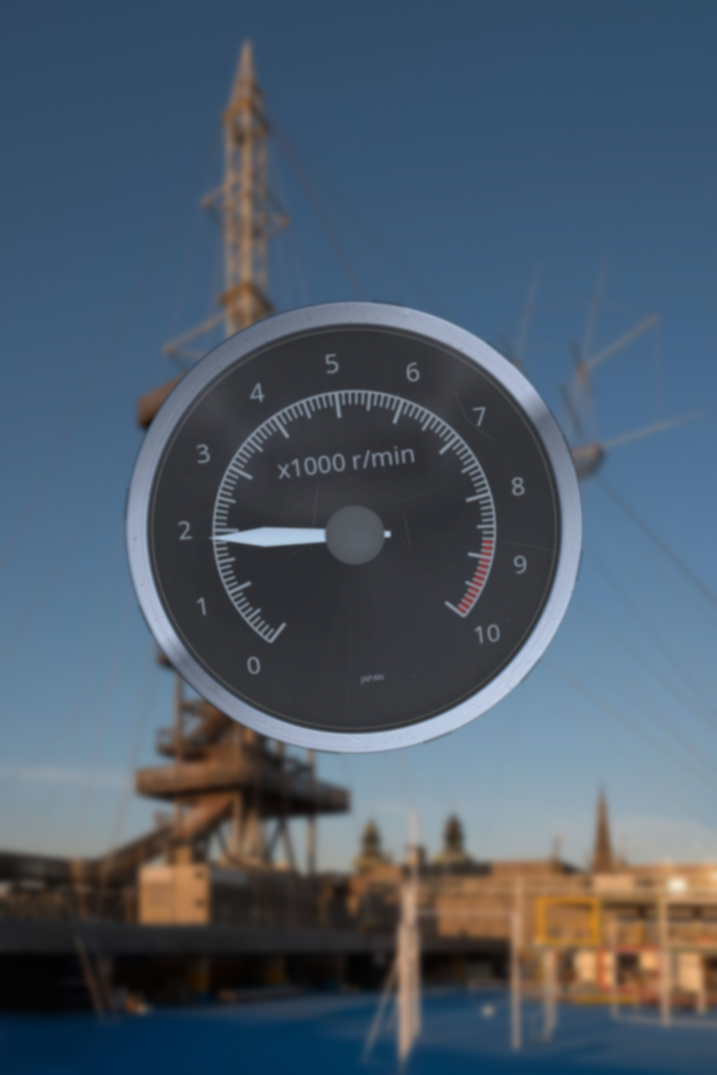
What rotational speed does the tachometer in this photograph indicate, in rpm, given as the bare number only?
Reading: 1900
